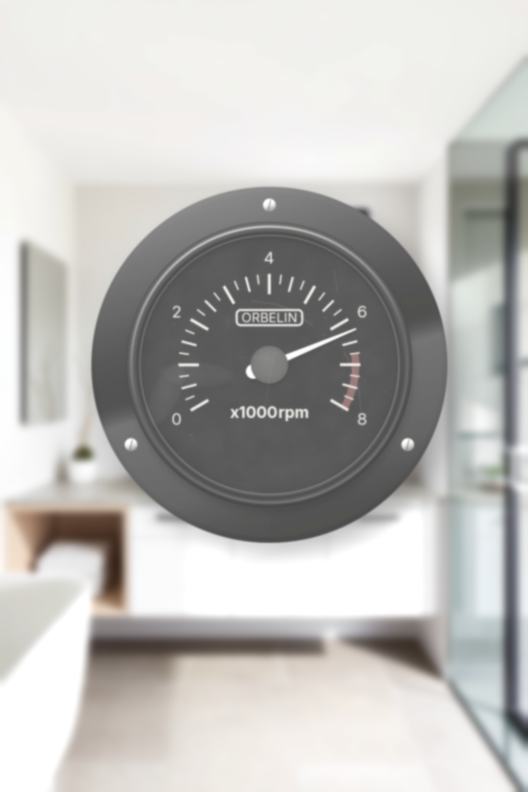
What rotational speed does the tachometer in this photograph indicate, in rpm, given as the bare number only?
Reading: 6250
